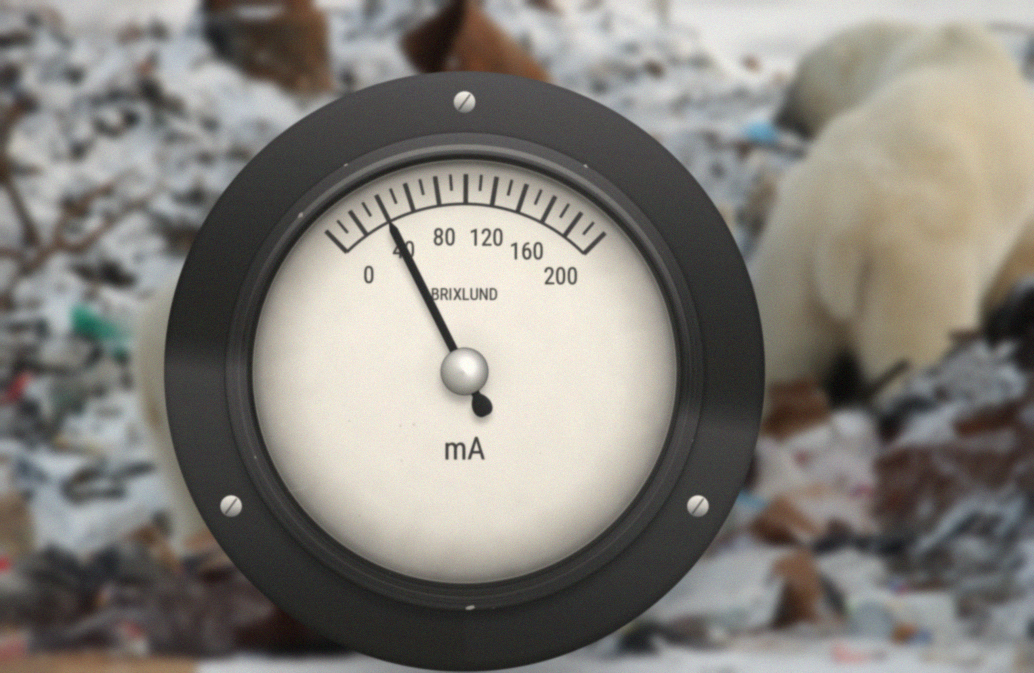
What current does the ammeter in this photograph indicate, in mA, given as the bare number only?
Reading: 40
